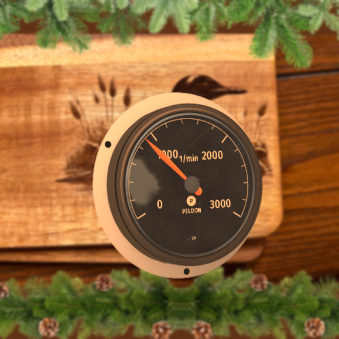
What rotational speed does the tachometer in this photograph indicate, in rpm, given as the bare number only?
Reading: 900
